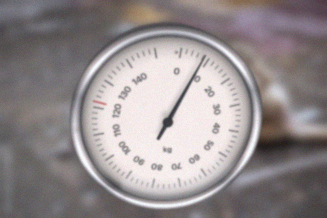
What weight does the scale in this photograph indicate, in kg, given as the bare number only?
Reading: 8
